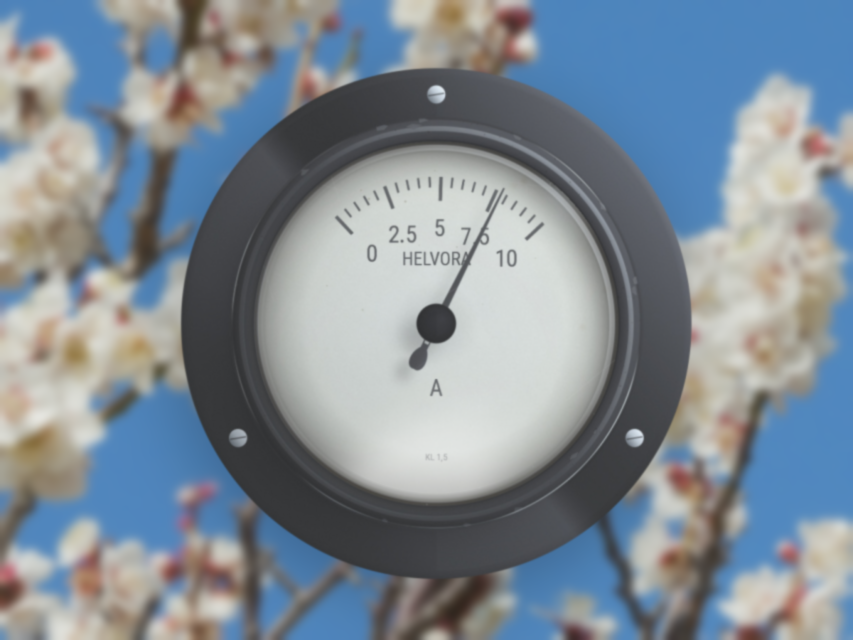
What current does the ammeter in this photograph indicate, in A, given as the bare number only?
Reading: 7.75
